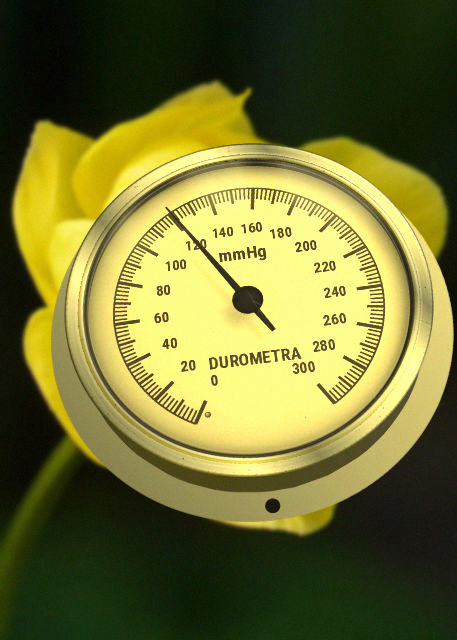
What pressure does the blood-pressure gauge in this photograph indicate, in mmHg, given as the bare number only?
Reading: 120
